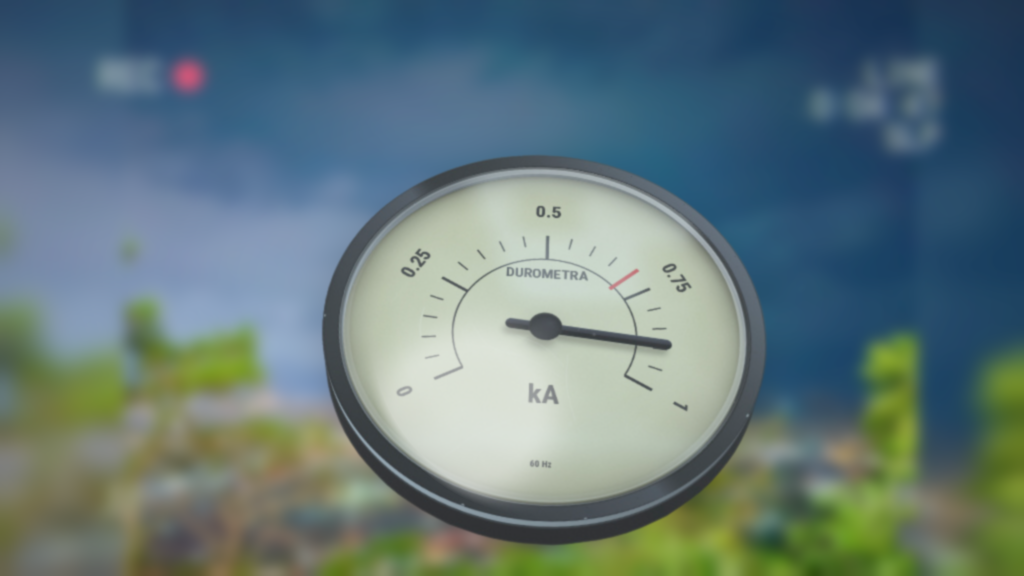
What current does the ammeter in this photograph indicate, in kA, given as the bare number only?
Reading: 0.9
